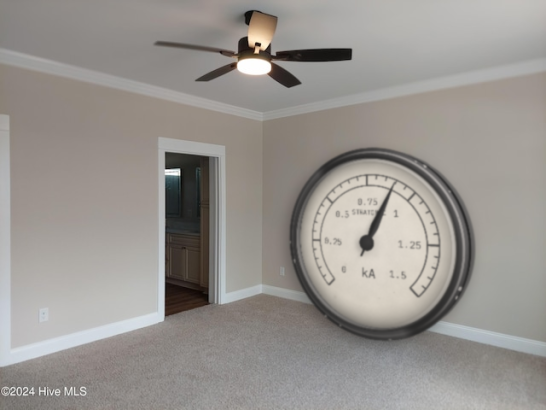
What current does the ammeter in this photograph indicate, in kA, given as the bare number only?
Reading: 0.9
